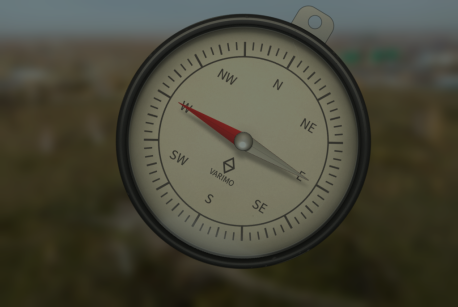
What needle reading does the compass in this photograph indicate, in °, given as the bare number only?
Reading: 270
